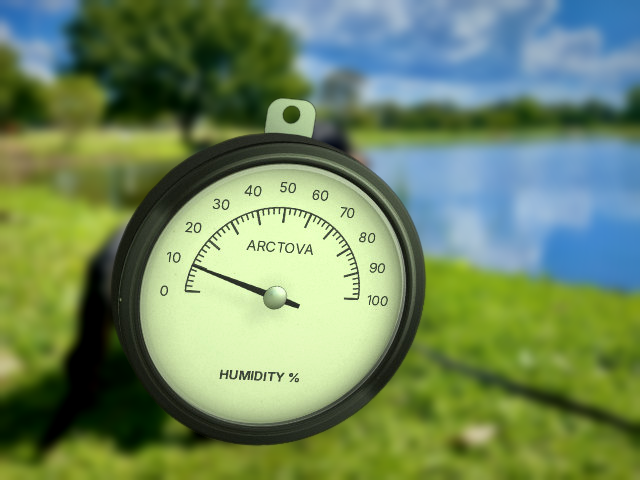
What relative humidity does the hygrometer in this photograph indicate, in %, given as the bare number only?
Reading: 10
